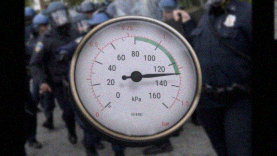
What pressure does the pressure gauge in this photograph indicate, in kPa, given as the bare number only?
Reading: 130
